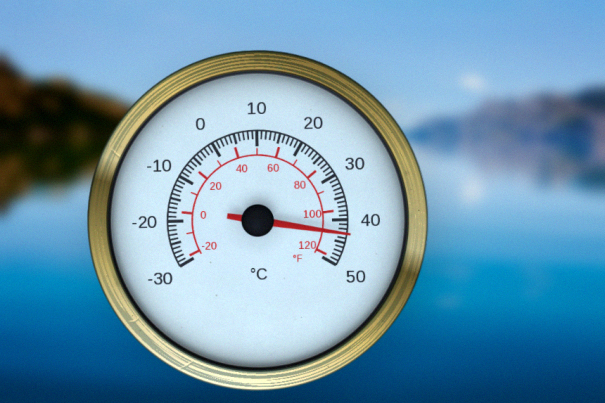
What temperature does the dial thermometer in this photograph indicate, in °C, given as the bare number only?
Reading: 43
